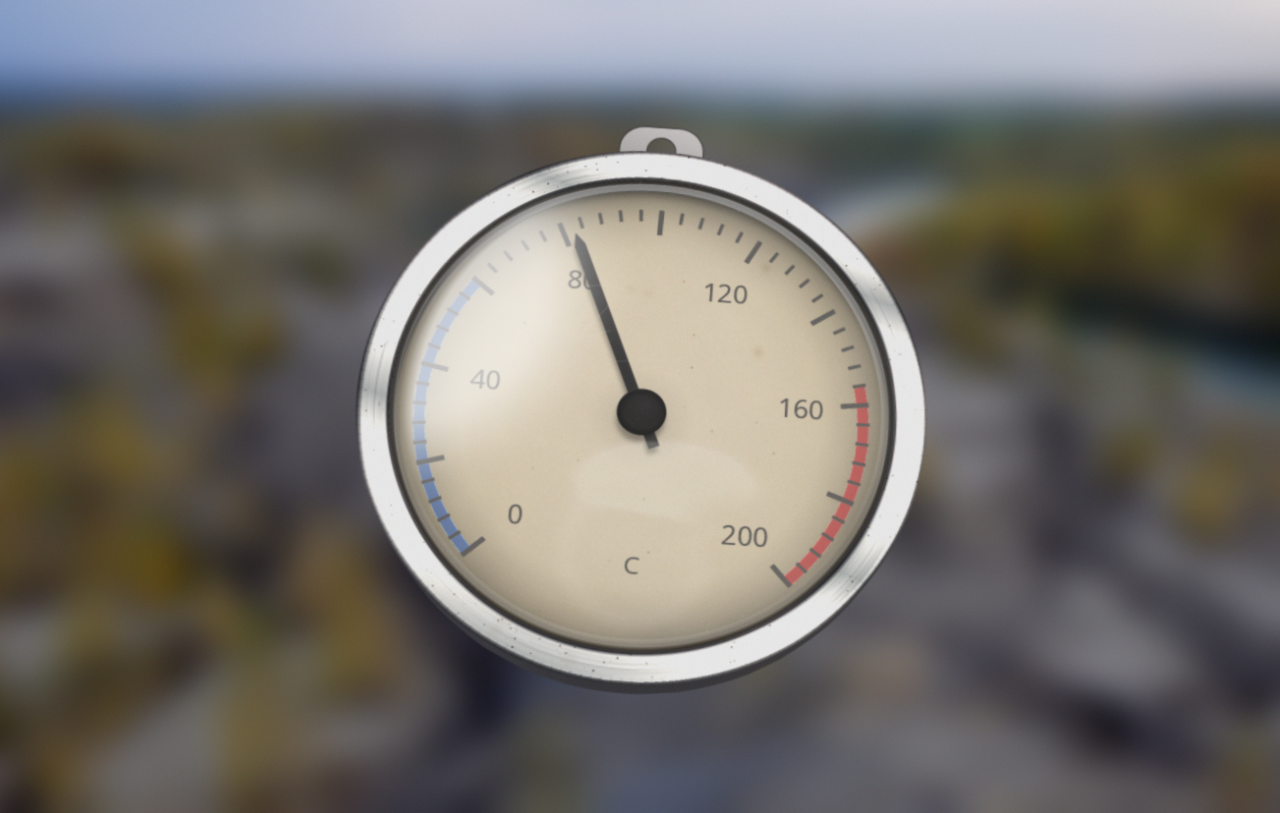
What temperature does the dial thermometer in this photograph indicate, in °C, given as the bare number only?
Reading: 82
